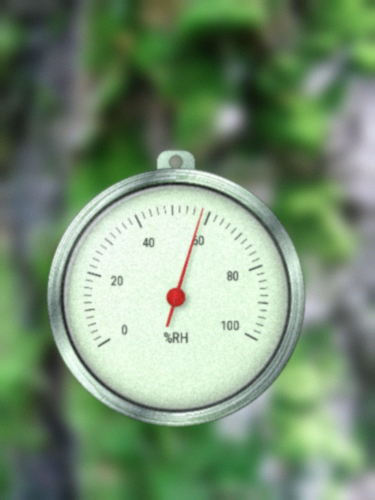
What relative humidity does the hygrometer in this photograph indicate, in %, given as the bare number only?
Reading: 58
